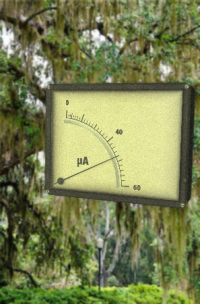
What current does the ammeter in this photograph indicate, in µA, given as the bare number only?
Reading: 48
